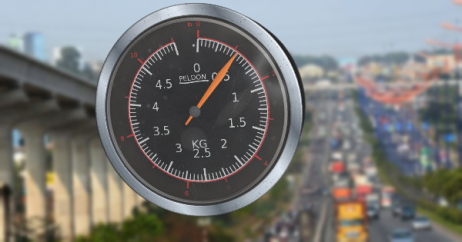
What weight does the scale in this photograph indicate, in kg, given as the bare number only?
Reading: 0.5
